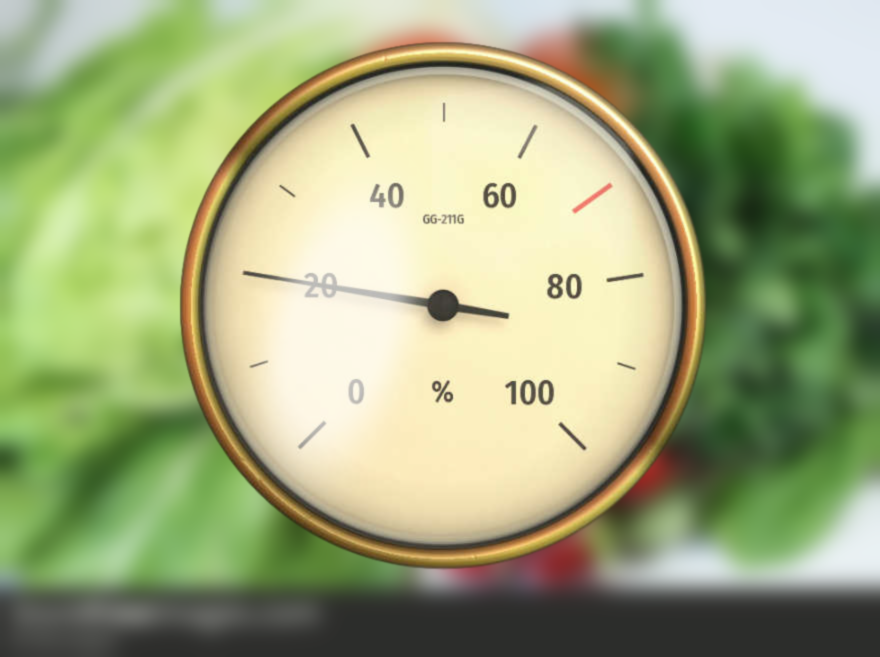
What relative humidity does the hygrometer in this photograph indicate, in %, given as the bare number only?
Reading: 20
